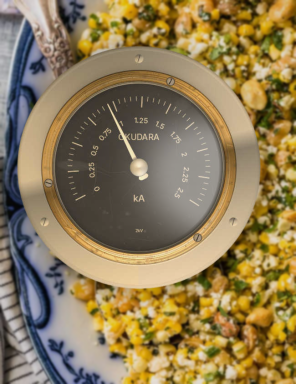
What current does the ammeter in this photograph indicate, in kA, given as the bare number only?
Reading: 0.95
